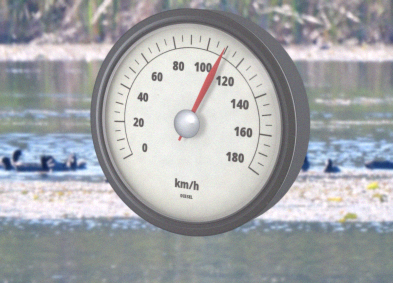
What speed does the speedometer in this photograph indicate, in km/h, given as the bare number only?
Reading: 110
